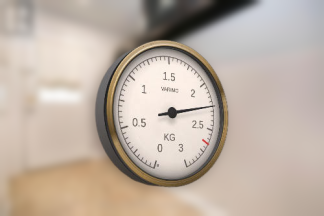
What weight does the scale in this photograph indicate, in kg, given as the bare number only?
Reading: 2.25
